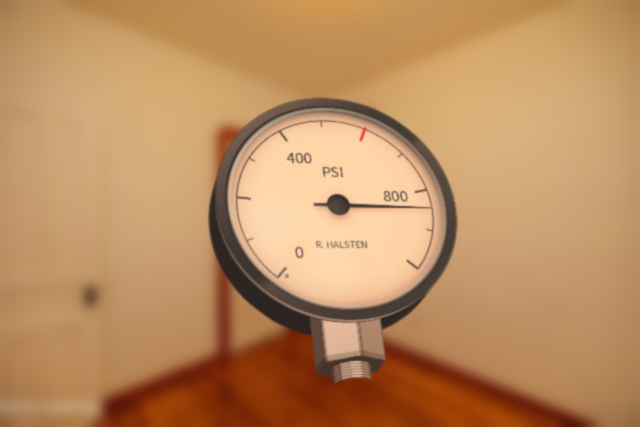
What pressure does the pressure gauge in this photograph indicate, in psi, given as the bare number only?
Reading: 850
